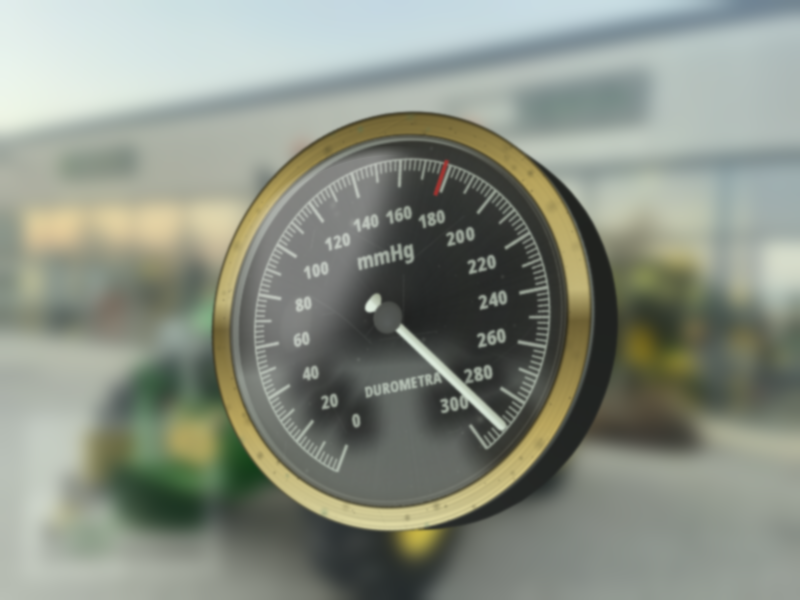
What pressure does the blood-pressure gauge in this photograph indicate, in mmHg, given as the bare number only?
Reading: 290
